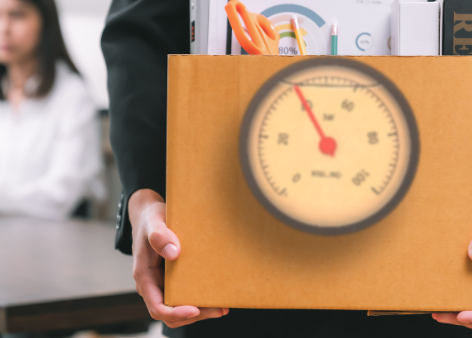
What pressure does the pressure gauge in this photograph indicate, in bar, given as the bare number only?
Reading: 40
